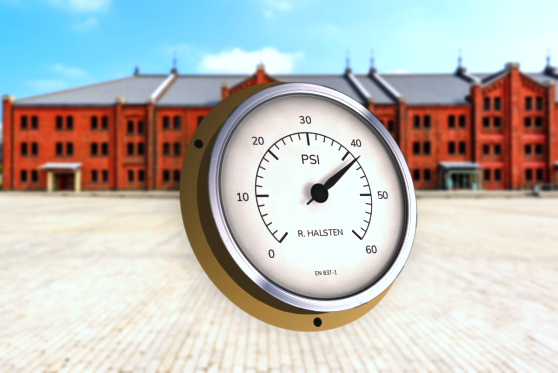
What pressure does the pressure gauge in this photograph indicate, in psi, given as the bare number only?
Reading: 42
